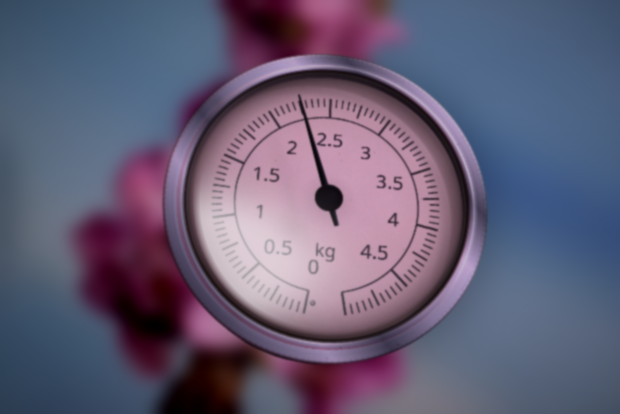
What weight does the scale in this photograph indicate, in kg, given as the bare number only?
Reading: 2.25
